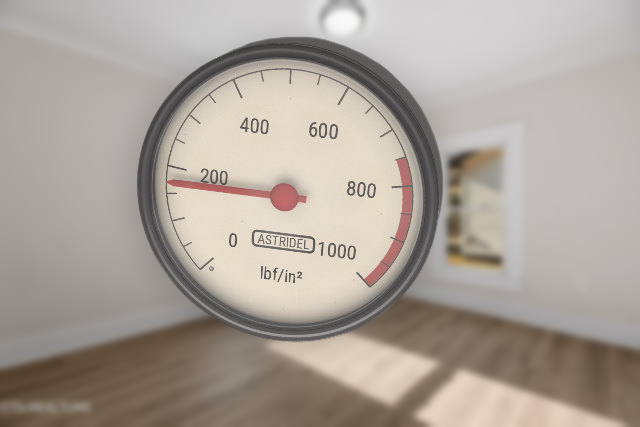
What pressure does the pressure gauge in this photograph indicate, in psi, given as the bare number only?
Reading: 175
